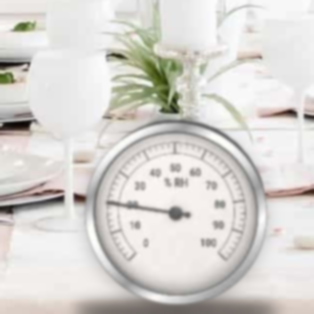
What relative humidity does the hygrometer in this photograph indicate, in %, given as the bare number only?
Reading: 20
